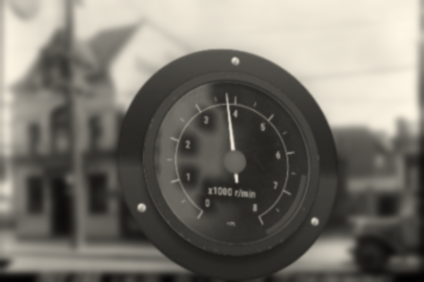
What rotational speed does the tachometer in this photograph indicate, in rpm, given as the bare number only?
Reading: 3750
